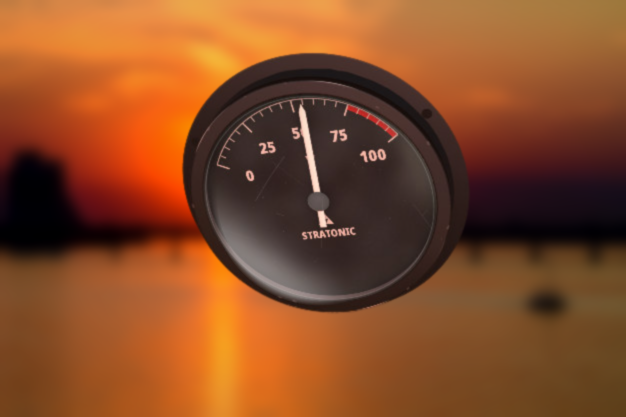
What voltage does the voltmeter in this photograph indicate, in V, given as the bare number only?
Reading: 55
